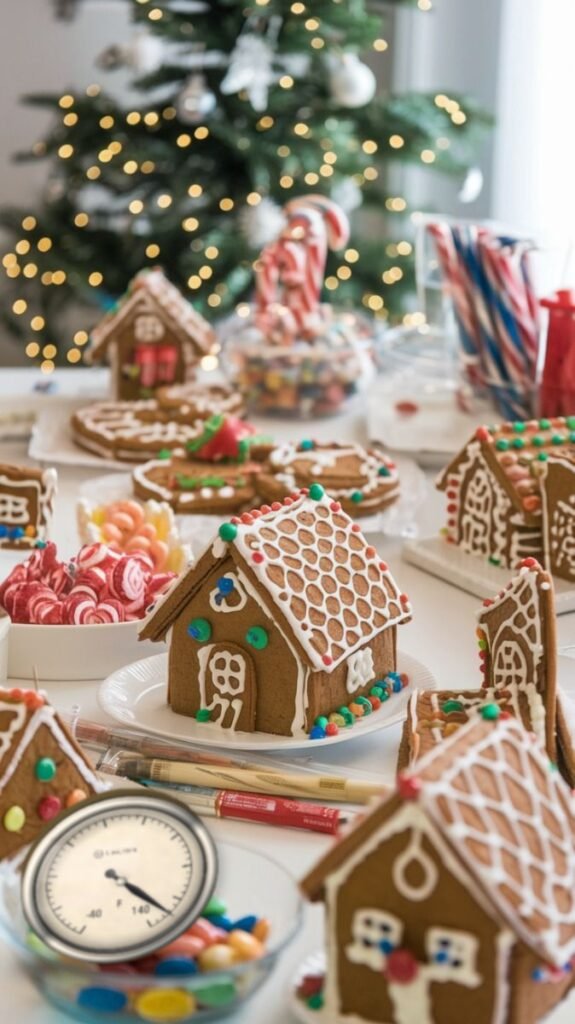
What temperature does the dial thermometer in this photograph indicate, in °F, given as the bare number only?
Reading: 128
